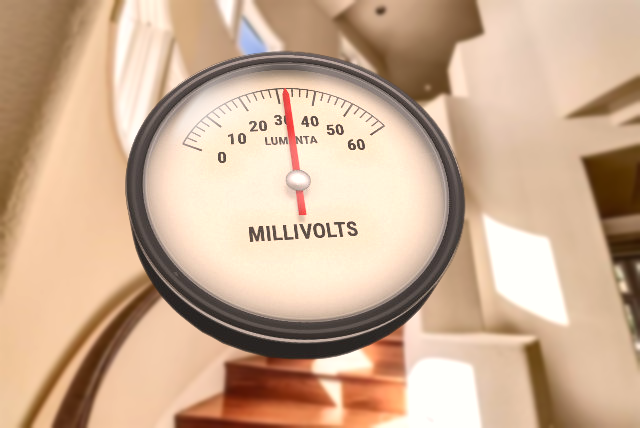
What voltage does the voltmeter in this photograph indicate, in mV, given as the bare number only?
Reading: 32
